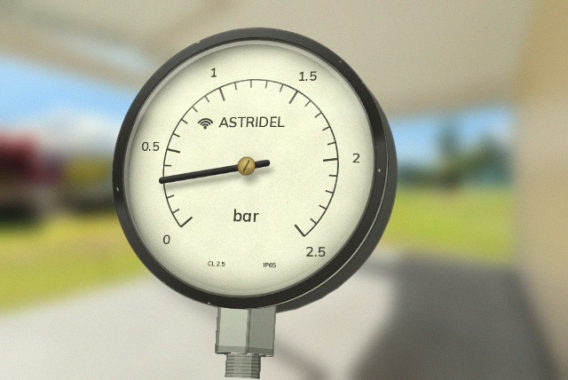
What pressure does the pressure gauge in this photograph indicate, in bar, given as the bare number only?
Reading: 0.3
